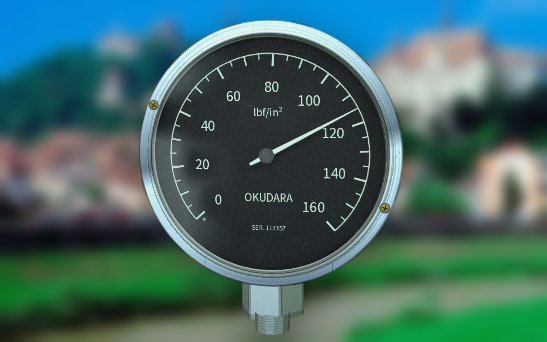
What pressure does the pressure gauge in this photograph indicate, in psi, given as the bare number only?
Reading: 115
